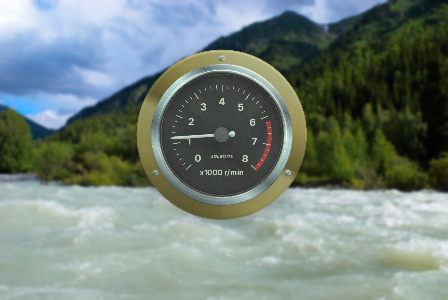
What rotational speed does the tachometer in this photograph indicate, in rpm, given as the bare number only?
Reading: 1200
